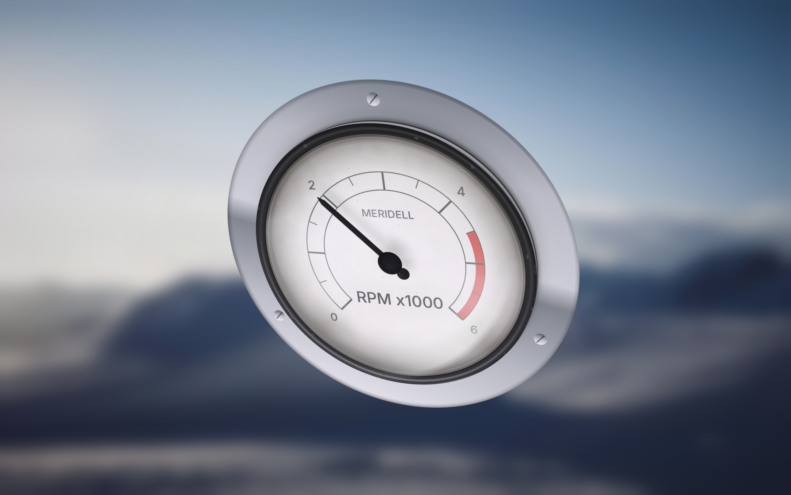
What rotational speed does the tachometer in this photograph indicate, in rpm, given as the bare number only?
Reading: 2000
